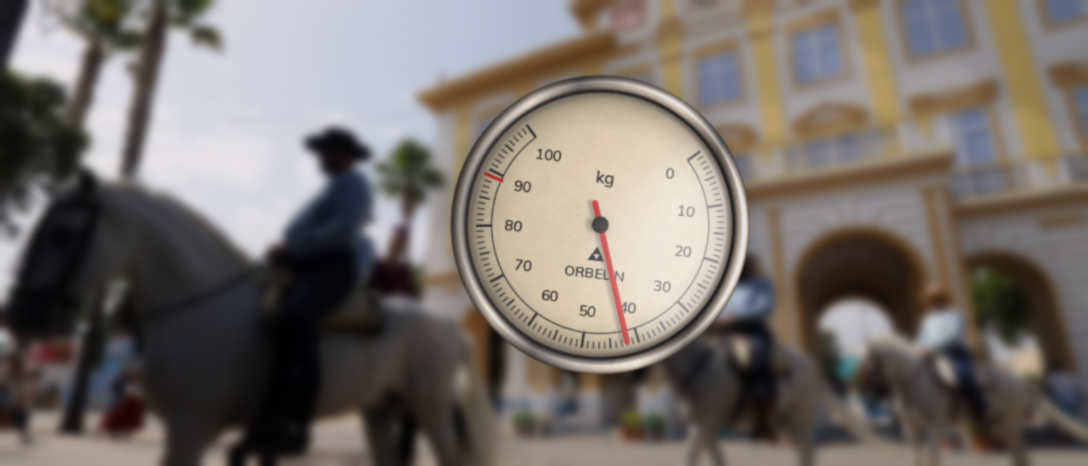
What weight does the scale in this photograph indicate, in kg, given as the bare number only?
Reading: 42
